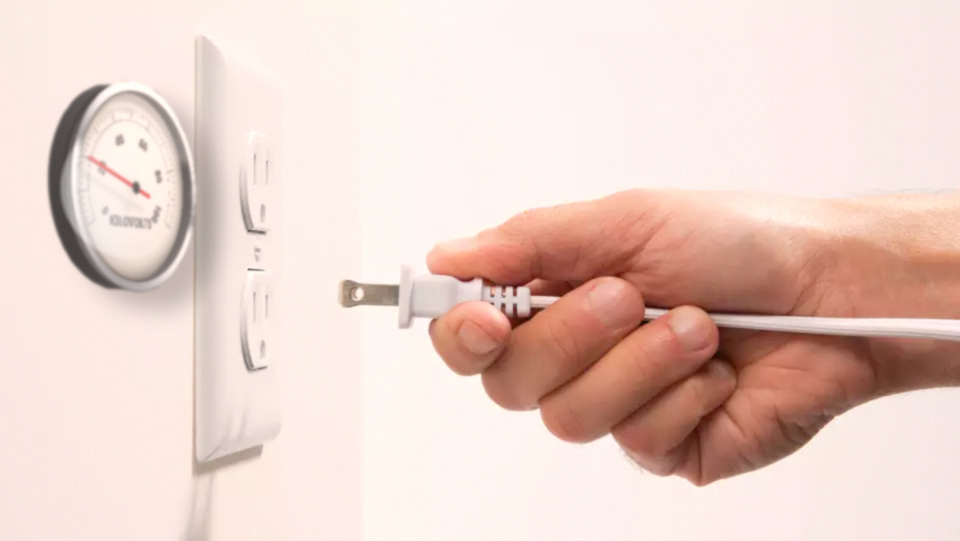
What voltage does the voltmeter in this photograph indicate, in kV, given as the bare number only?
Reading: 20
